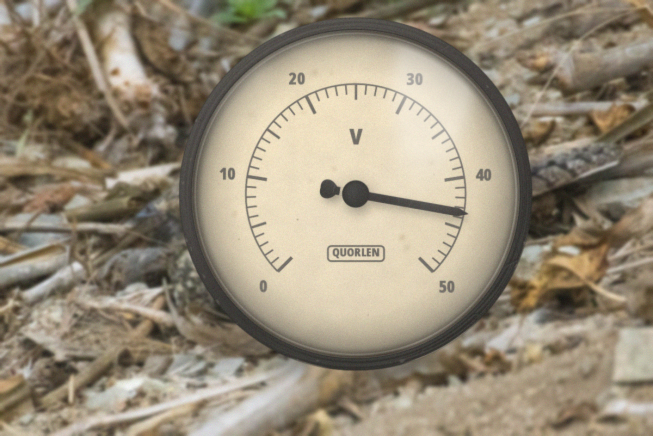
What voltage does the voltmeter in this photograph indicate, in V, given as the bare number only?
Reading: 43.5
